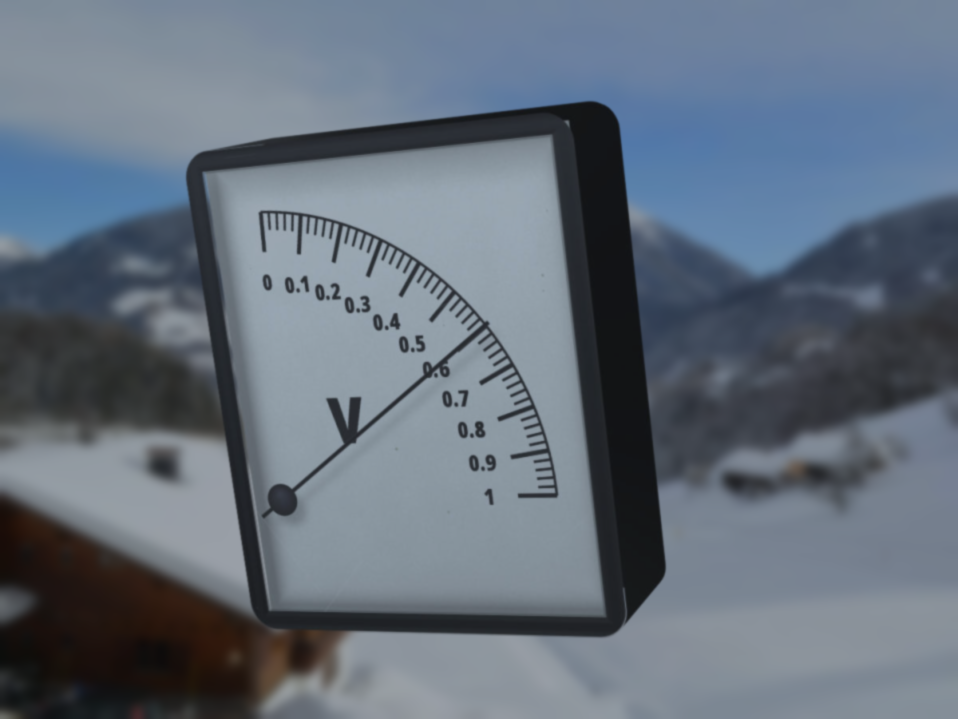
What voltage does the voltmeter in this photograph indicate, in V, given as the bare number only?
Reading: 0.6
